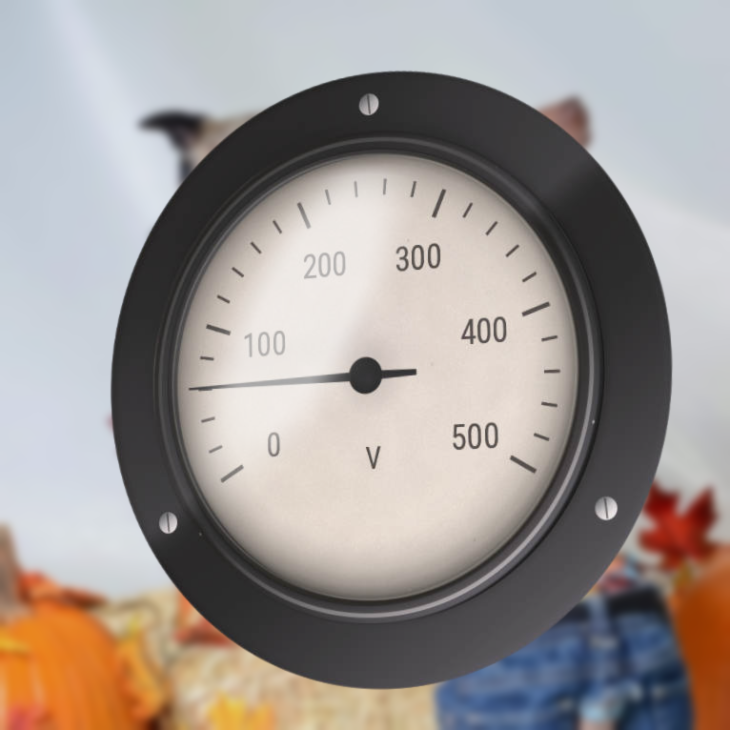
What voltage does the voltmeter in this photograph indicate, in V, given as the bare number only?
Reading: 60
